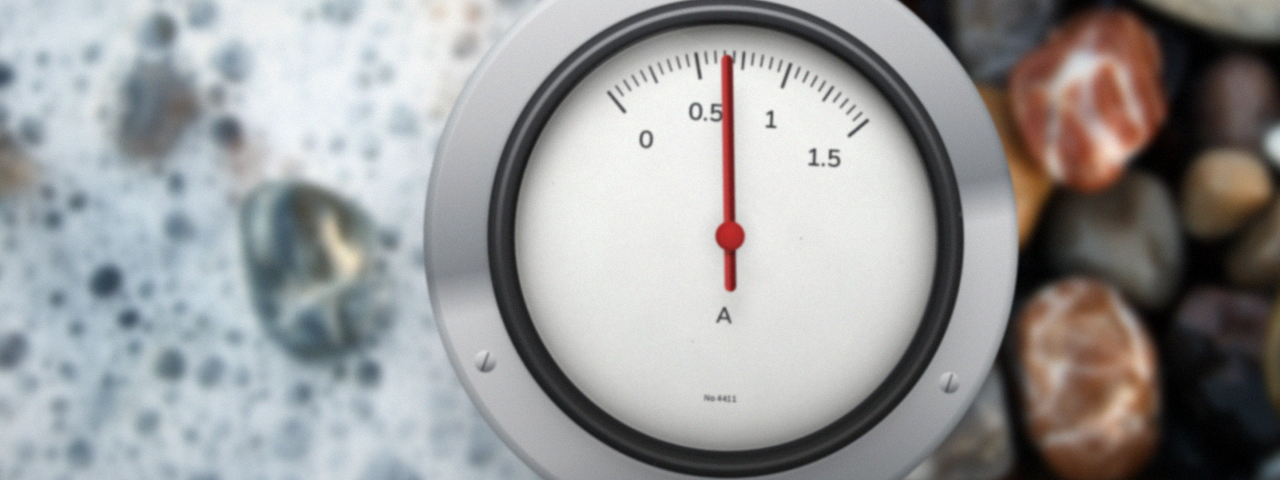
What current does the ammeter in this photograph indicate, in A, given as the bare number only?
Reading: 0.65
